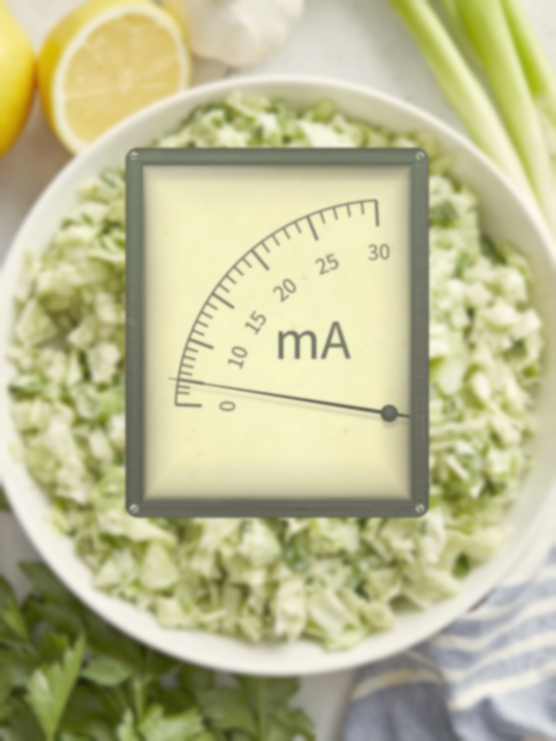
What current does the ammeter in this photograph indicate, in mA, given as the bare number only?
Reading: 5
